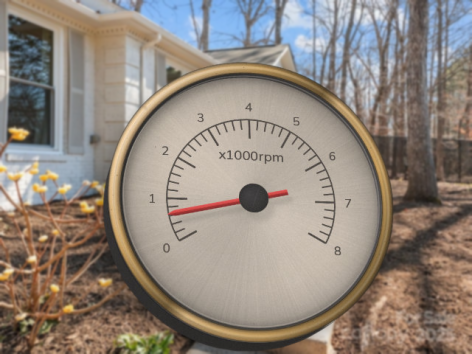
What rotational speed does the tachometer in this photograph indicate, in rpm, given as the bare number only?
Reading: 600
